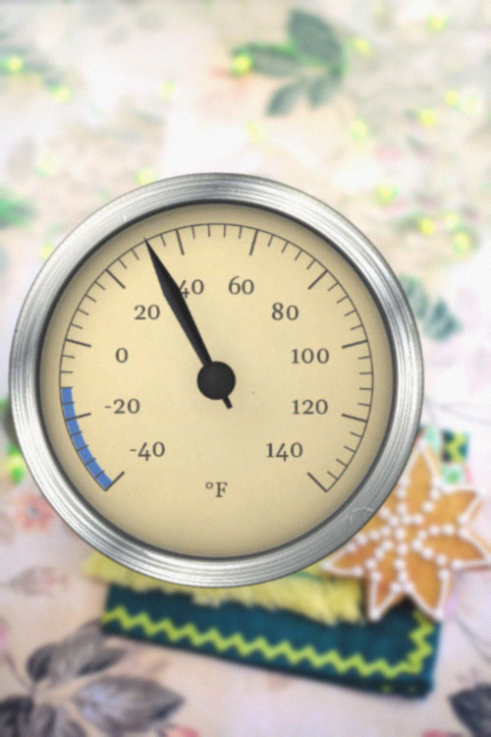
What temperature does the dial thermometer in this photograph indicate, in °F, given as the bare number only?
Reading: 32
